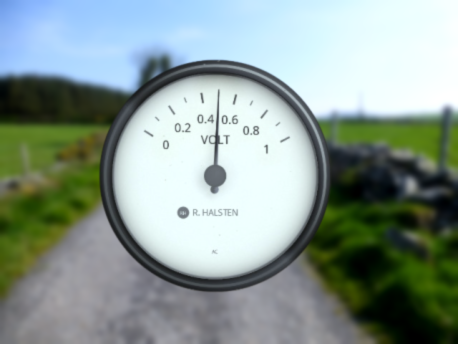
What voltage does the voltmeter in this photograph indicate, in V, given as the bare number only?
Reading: 0.5
